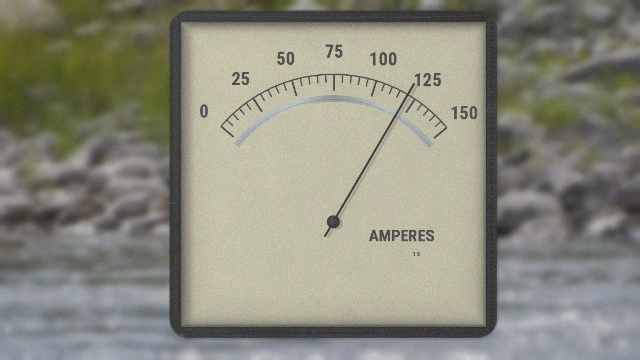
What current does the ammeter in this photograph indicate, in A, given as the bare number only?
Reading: 120
